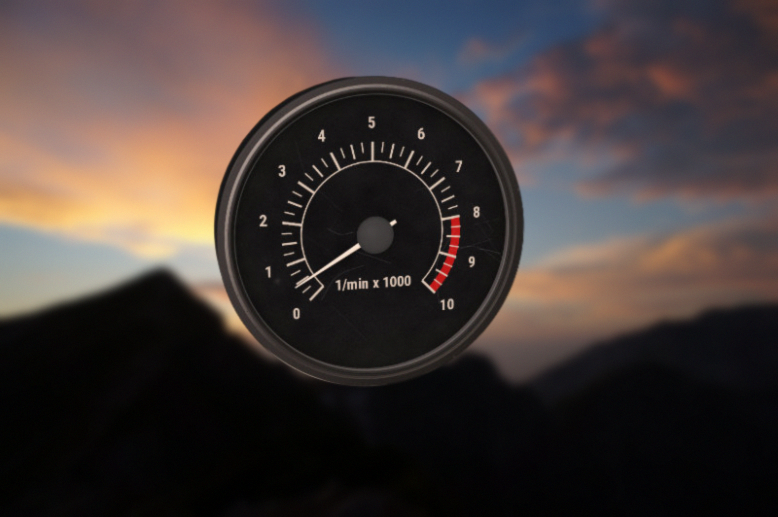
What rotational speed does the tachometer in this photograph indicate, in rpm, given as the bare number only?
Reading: 500
